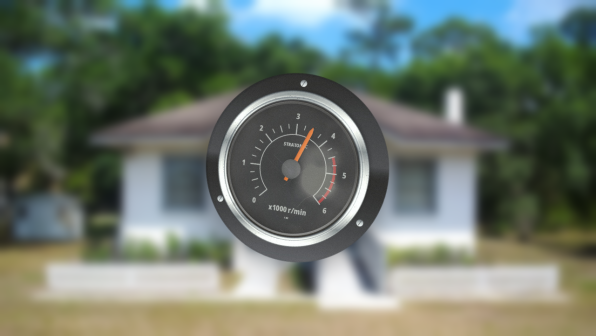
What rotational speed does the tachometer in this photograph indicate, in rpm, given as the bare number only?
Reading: 3500
